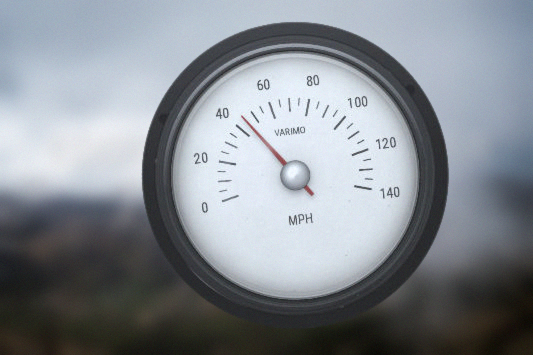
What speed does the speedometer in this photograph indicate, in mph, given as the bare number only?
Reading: 45
